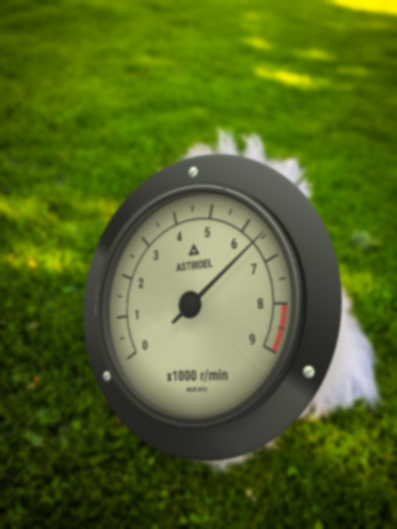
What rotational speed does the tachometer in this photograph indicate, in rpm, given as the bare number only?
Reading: 6500
